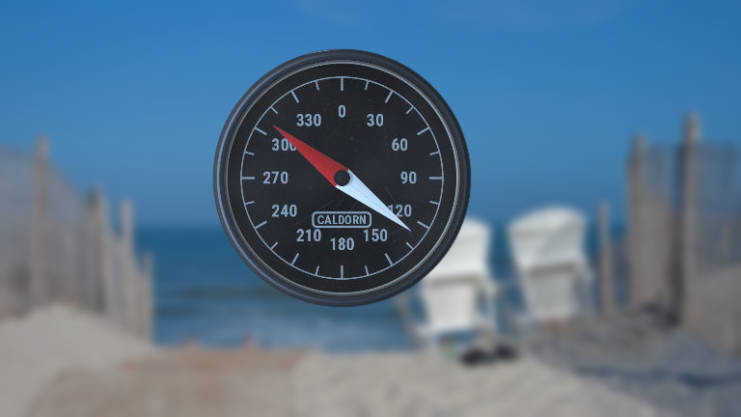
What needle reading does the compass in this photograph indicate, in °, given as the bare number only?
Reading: 307.5
